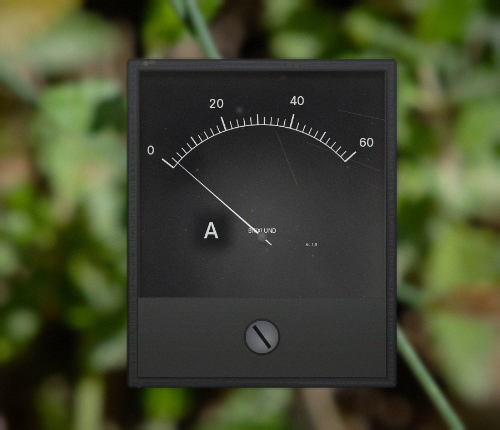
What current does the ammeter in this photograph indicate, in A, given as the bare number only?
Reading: 2
